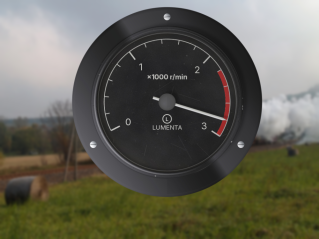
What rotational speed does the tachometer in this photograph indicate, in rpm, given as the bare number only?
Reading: 2800
